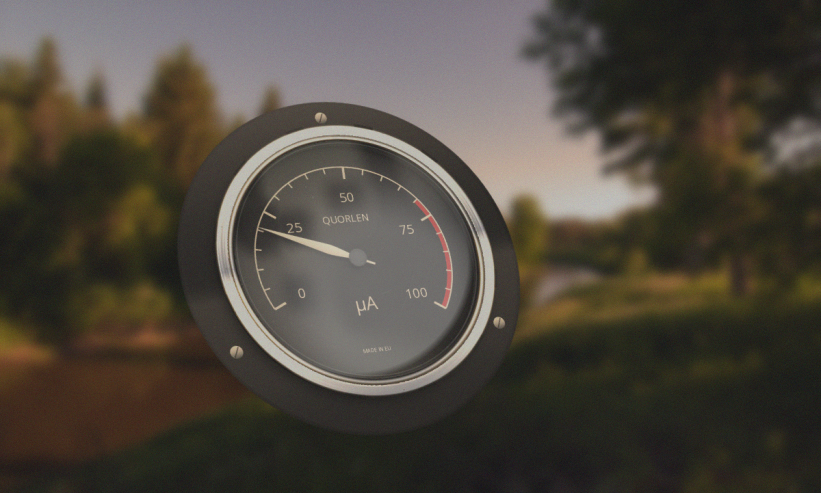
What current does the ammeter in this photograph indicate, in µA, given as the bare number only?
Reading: 20
